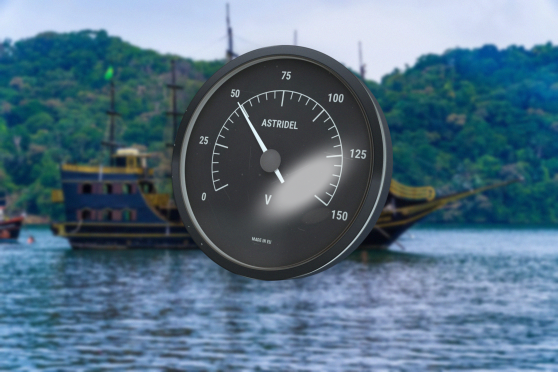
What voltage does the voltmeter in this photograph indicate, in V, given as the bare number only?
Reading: 50
